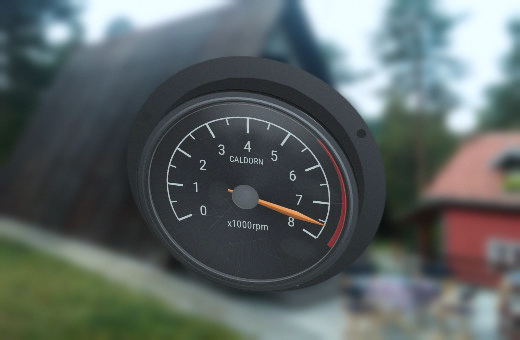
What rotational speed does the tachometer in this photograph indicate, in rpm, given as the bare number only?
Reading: 7500
